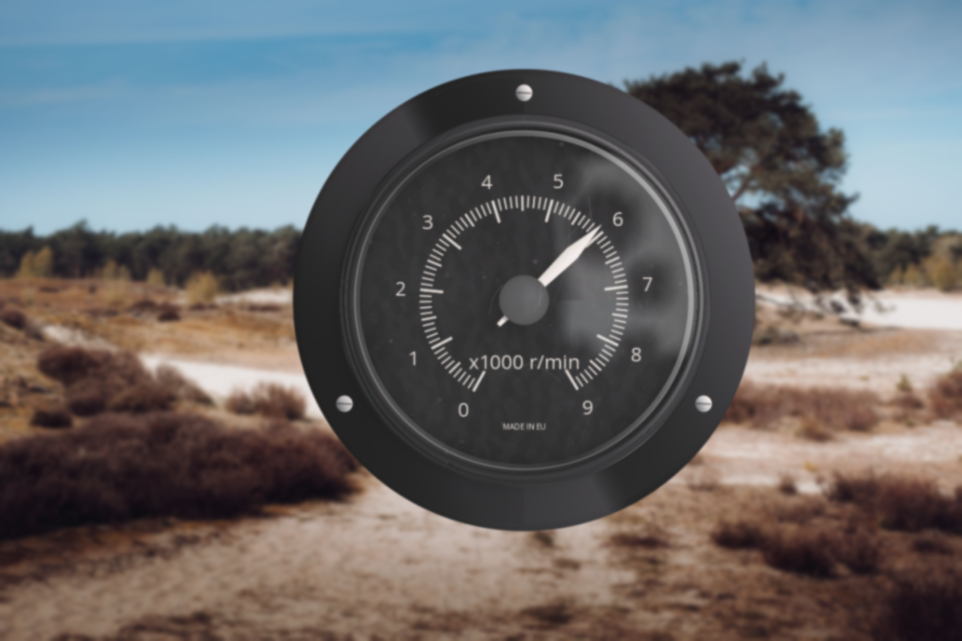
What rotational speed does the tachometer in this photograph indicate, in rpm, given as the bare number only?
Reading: 5900
